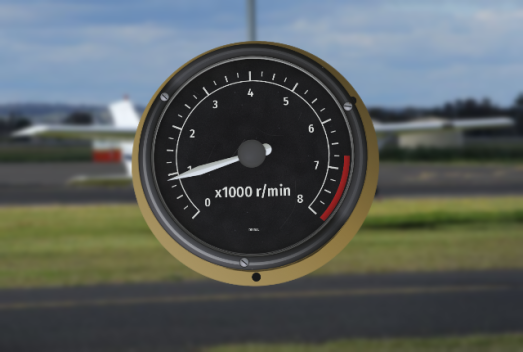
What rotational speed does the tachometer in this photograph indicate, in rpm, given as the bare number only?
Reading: 875
